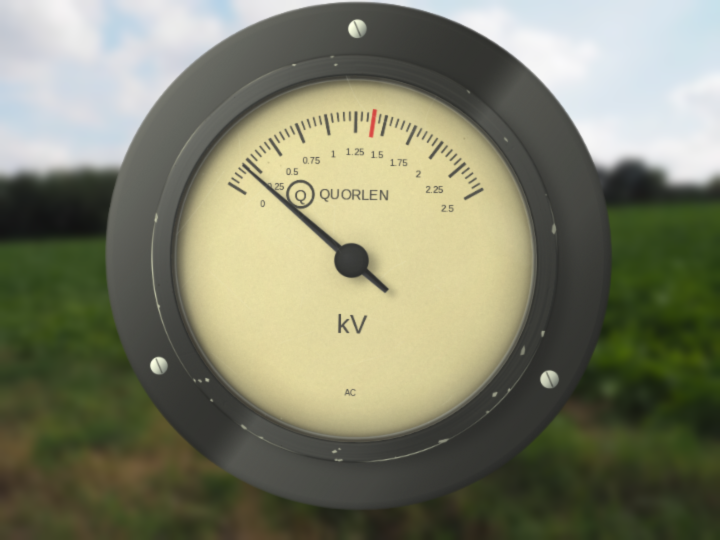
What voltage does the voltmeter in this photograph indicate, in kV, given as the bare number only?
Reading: 0.2
